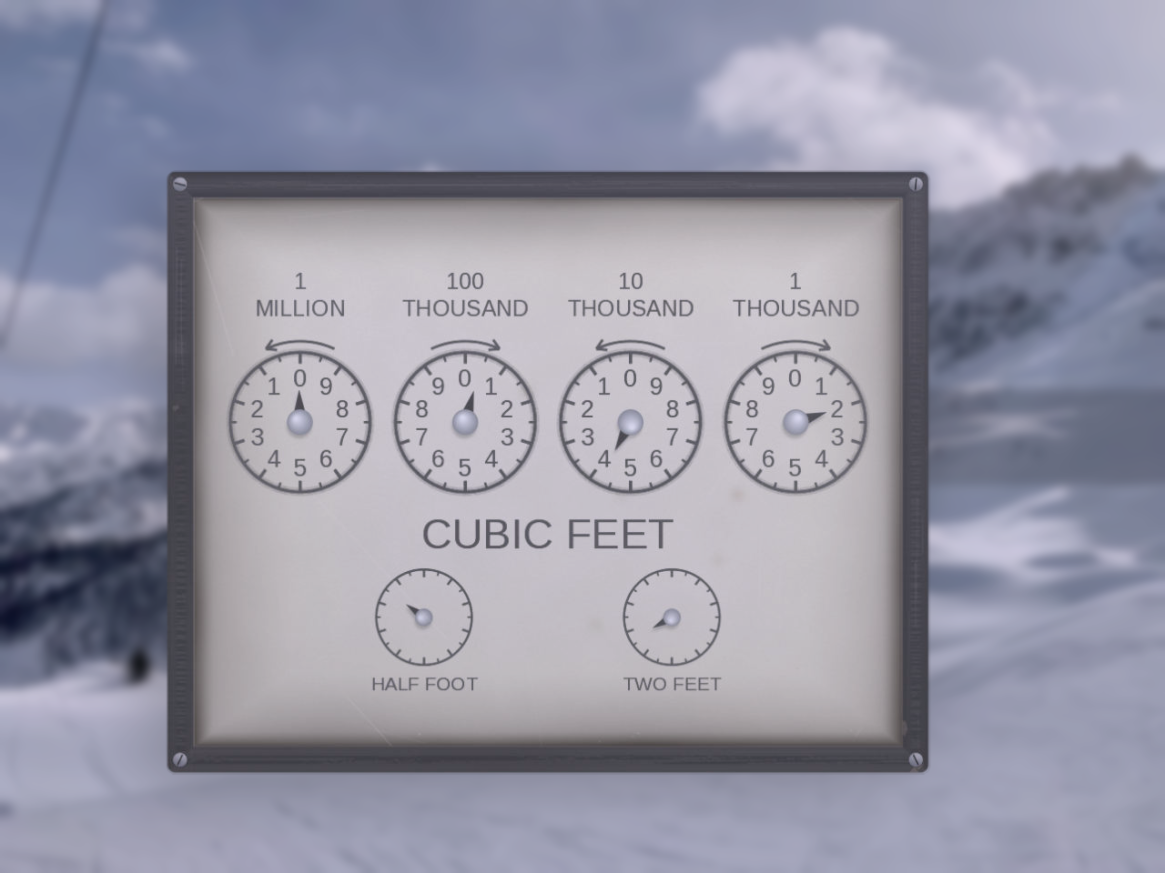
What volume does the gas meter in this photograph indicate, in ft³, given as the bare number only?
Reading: 4200
